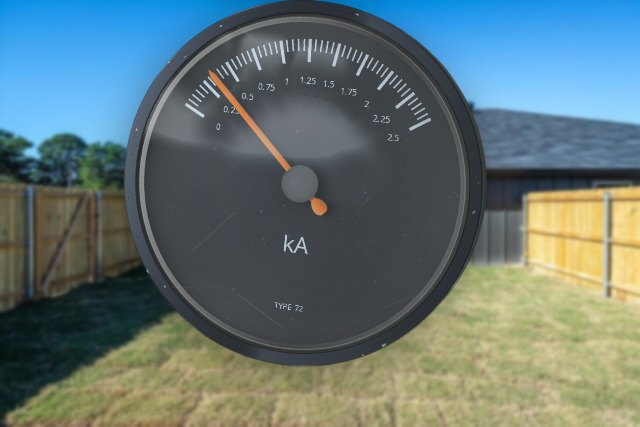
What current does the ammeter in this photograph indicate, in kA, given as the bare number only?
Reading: 0.35
